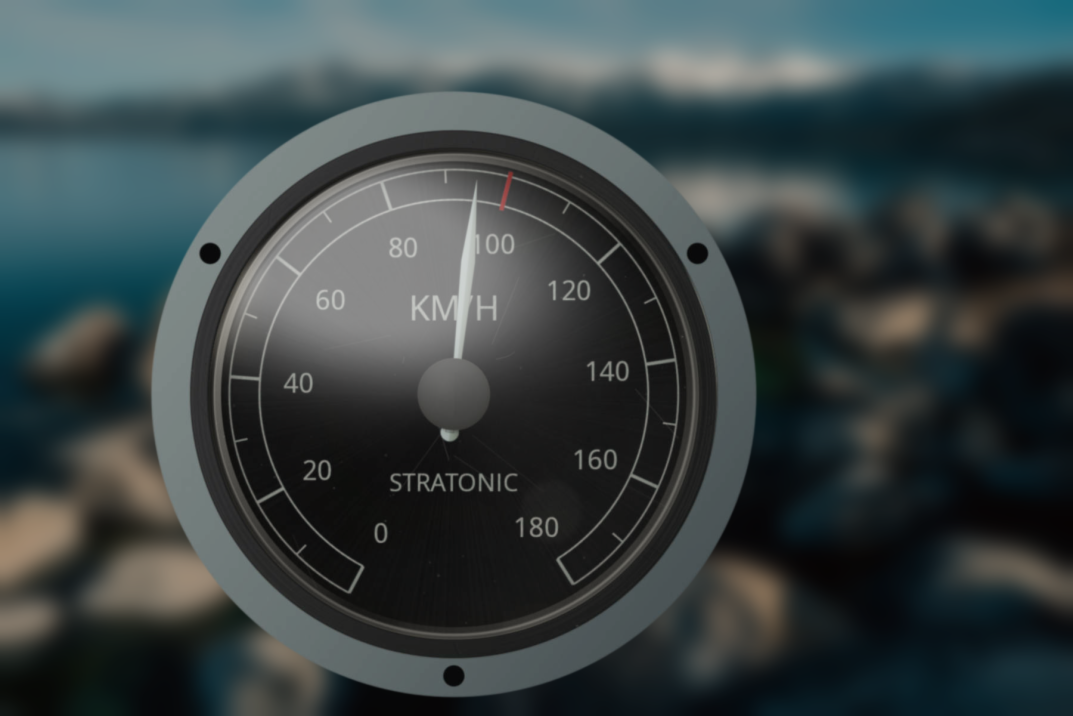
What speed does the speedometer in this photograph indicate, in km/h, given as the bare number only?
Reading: 95
